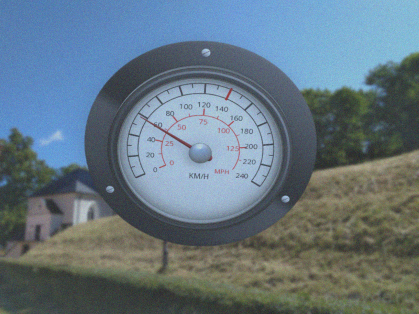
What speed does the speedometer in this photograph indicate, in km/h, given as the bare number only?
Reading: 60
